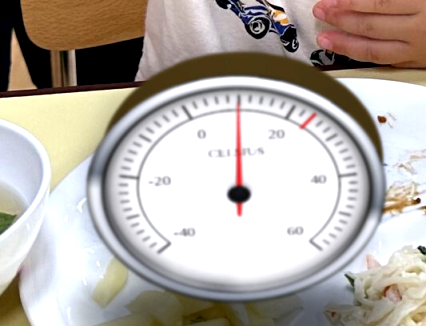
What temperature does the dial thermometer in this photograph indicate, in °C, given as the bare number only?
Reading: 10
